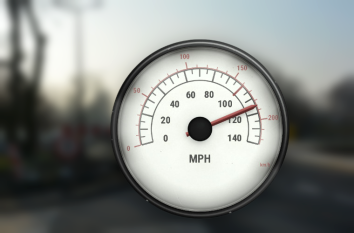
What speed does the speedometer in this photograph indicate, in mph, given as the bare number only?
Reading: 115
